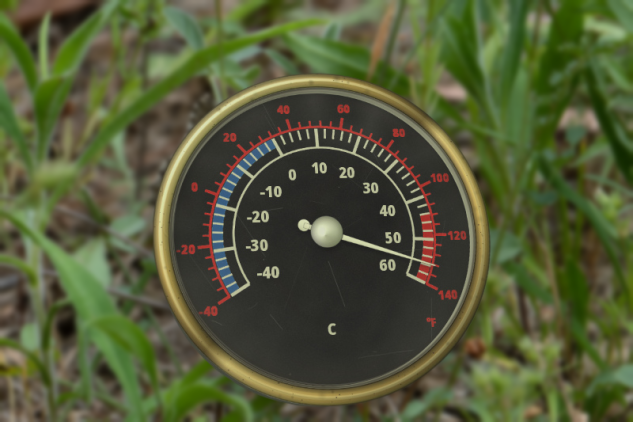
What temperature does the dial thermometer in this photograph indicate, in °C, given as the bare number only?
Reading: 56
